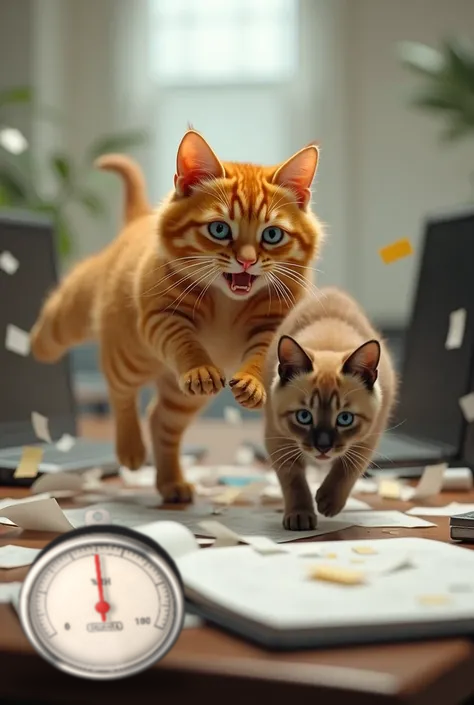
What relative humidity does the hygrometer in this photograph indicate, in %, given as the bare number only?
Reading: 50
